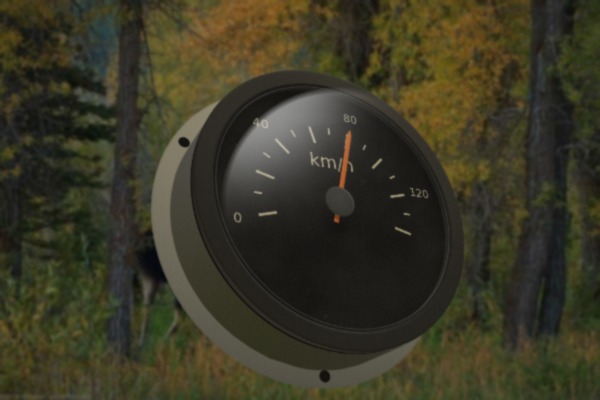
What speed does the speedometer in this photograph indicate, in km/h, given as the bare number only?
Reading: 80
